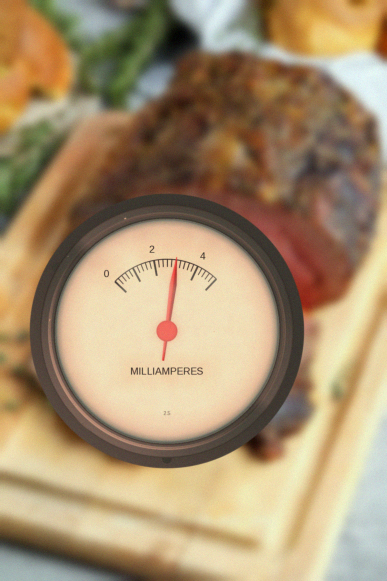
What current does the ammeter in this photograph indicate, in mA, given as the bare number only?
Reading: 3
